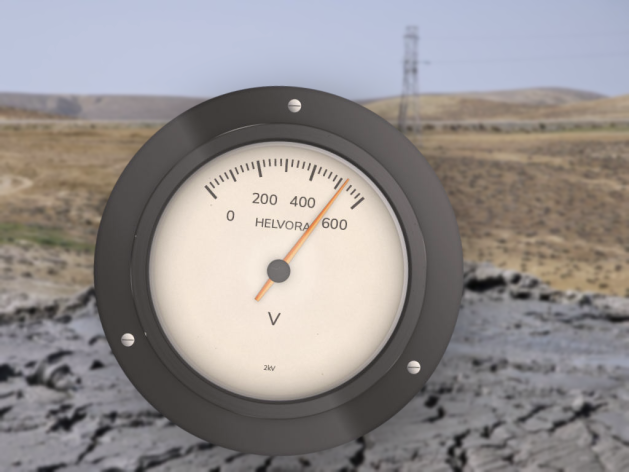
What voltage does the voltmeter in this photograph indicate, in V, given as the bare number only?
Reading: 520
